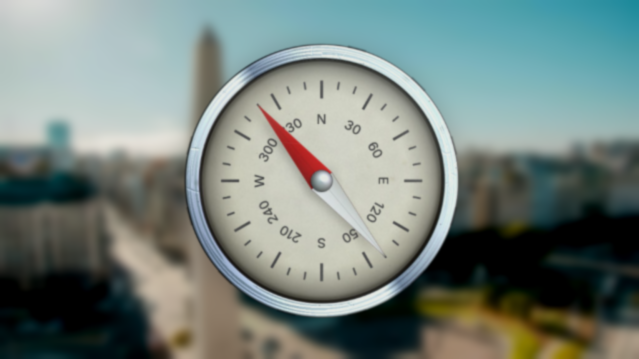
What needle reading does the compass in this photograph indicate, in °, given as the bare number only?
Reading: 320
